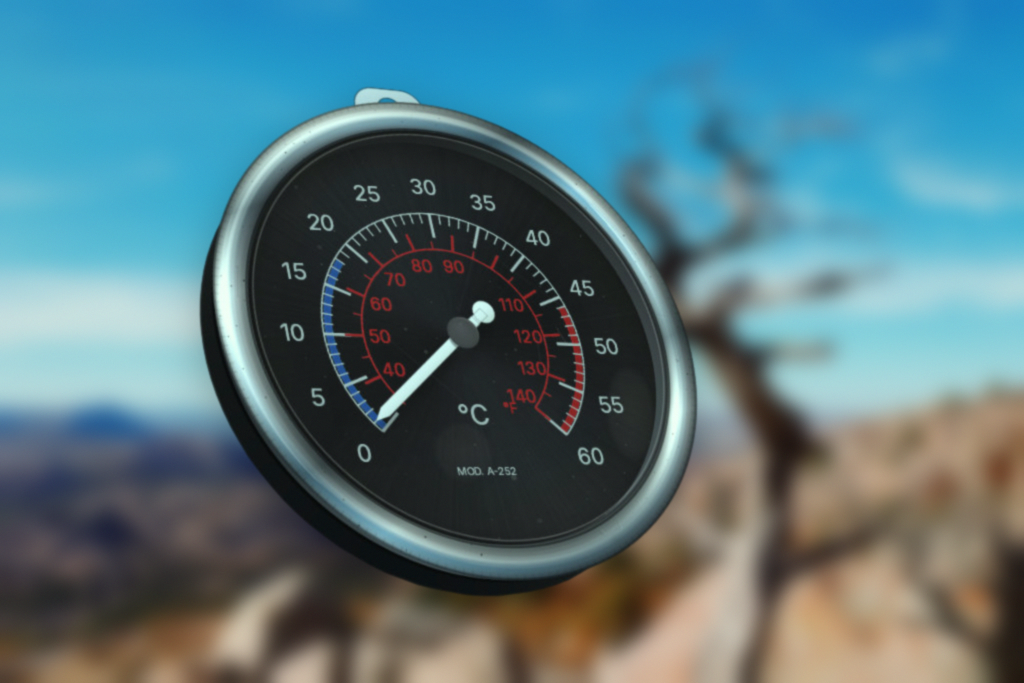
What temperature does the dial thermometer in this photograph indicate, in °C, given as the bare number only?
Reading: 1
